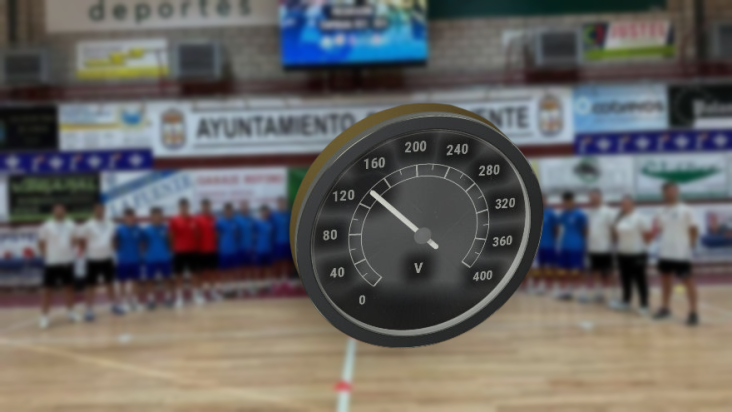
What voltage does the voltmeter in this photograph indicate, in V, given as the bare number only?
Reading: 140
